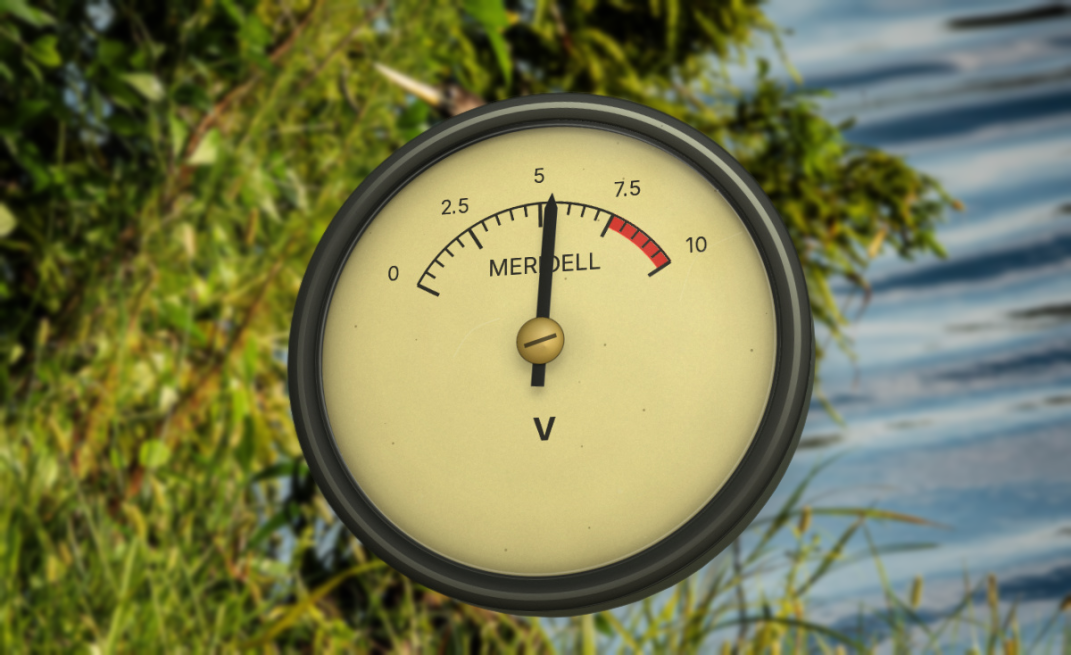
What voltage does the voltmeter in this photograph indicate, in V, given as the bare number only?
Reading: 5.5
